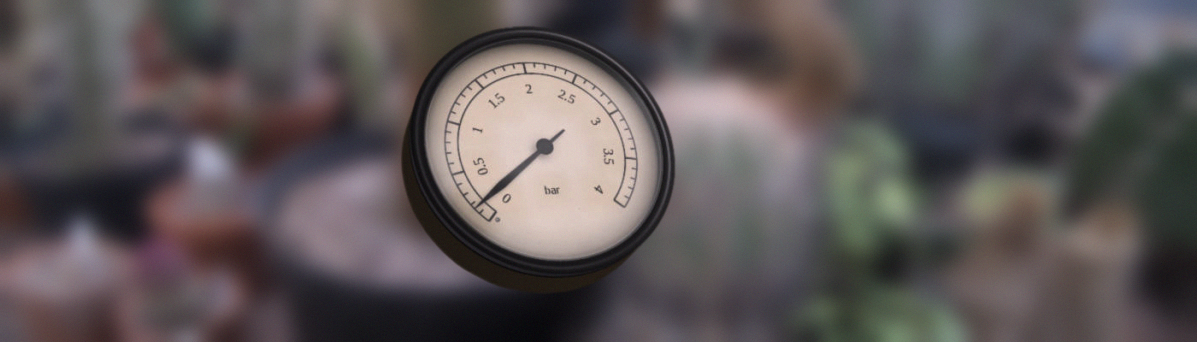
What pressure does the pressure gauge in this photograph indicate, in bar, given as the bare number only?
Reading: 0.15
